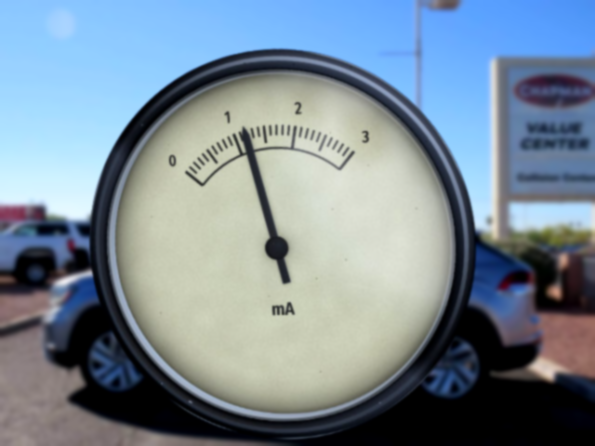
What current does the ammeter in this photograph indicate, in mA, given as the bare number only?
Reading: 1.2
